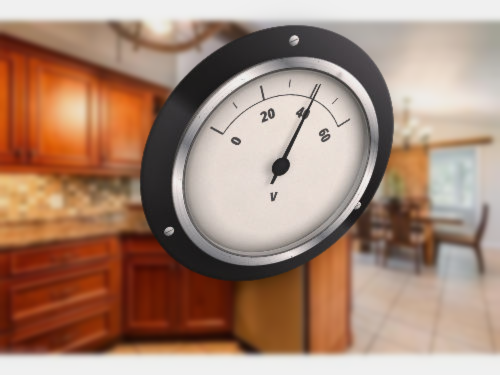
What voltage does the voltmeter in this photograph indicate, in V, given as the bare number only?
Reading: 40
